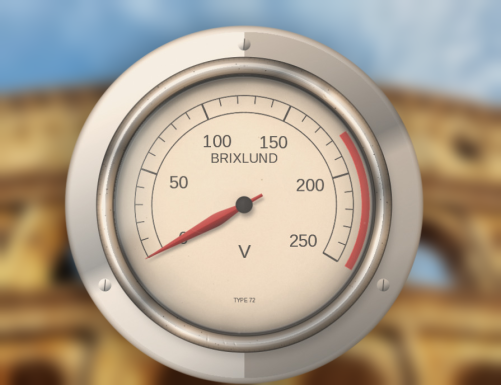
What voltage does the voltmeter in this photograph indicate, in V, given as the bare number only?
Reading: 0
